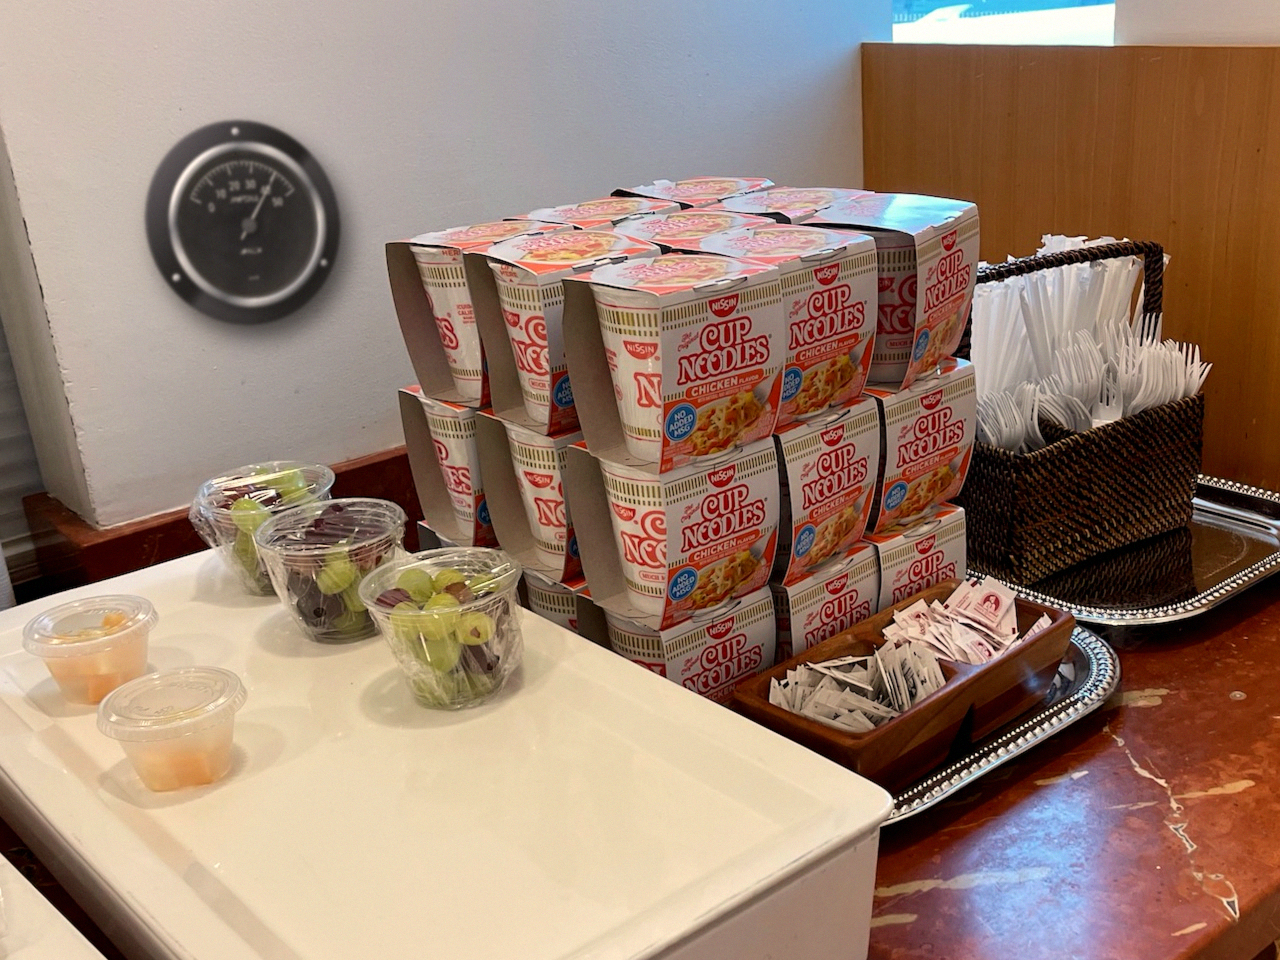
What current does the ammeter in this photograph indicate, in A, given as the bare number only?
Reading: 40
